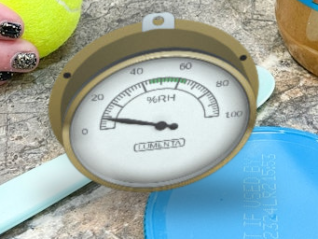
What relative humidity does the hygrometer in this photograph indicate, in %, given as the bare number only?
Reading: 10
